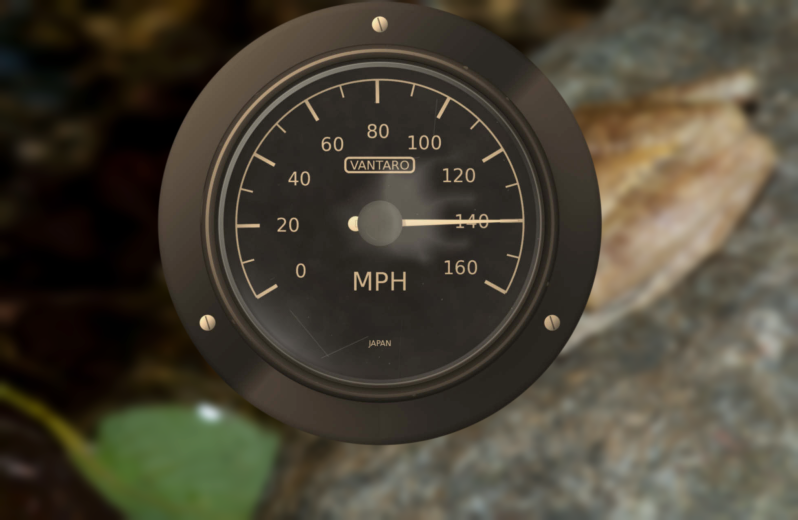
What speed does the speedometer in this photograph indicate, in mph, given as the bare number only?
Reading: 140
